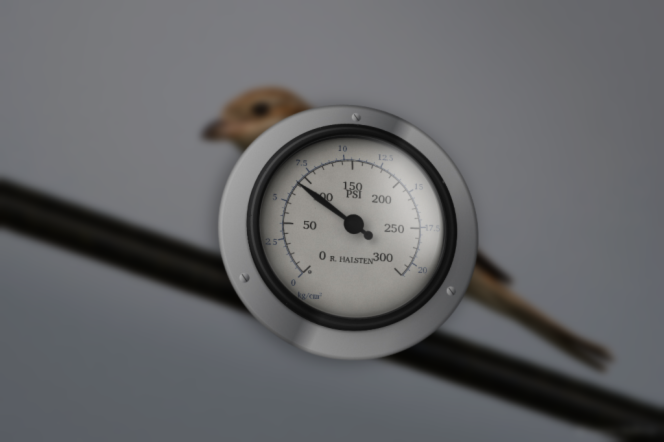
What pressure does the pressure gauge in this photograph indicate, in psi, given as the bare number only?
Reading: 90
